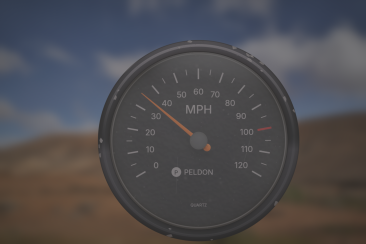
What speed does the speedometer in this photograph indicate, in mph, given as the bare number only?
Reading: 35
